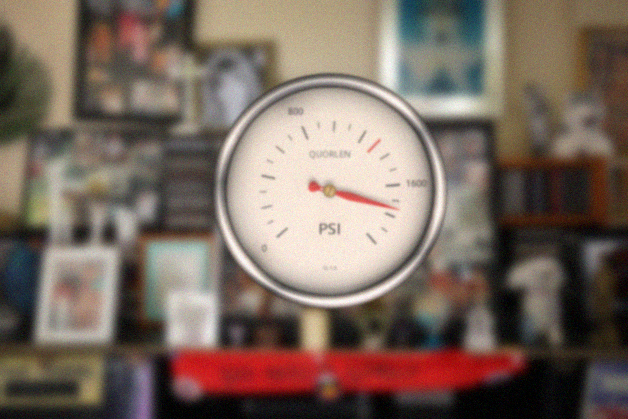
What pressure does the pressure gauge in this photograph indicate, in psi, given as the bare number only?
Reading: 1750
